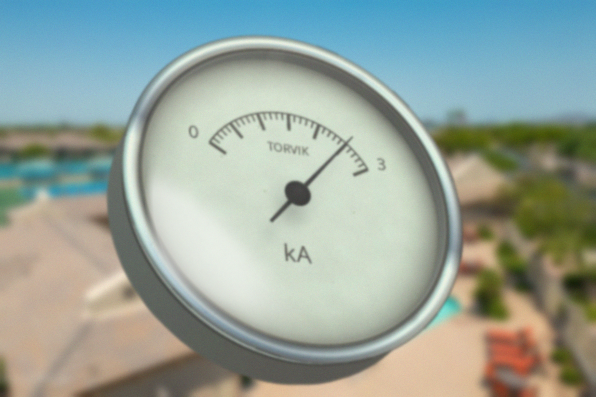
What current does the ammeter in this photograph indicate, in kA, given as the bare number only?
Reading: 2.5
